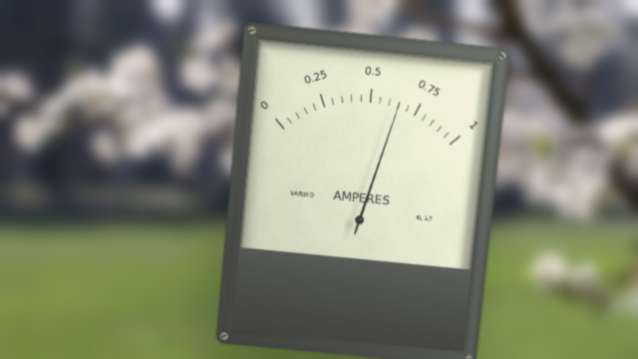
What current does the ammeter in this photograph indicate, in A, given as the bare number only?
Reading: 0.65
